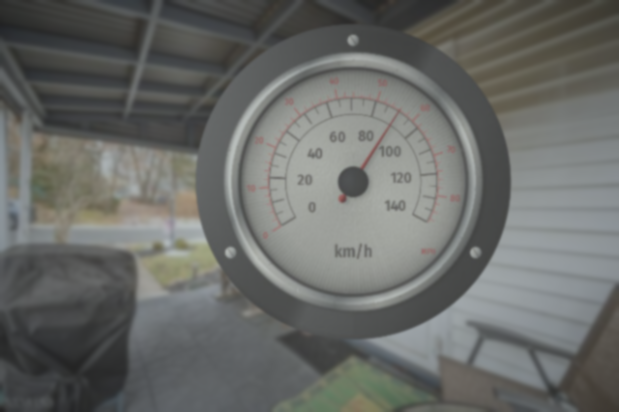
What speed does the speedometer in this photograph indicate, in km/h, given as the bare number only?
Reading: 90
